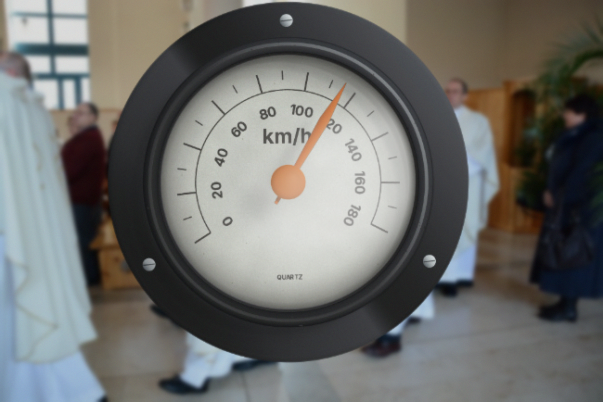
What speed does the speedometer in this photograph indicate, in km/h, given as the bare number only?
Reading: 115
